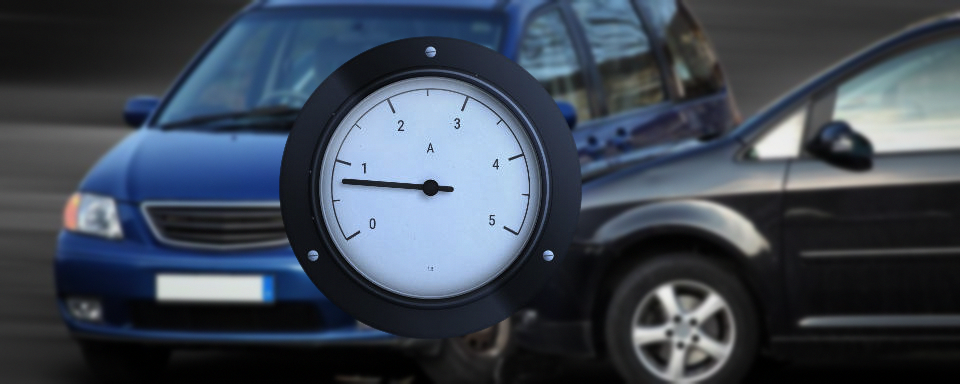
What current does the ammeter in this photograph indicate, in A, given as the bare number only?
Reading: 0.75
